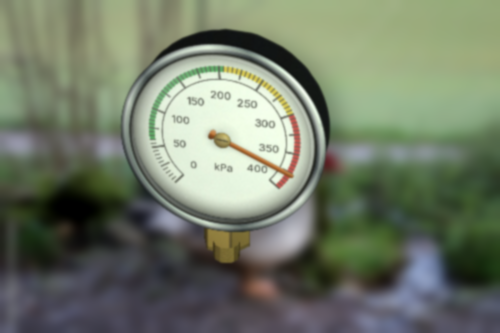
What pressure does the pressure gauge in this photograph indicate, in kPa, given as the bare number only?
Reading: 375
